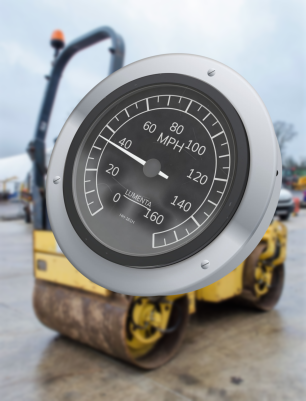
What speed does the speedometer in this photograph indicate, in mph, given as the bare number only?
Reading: 35
